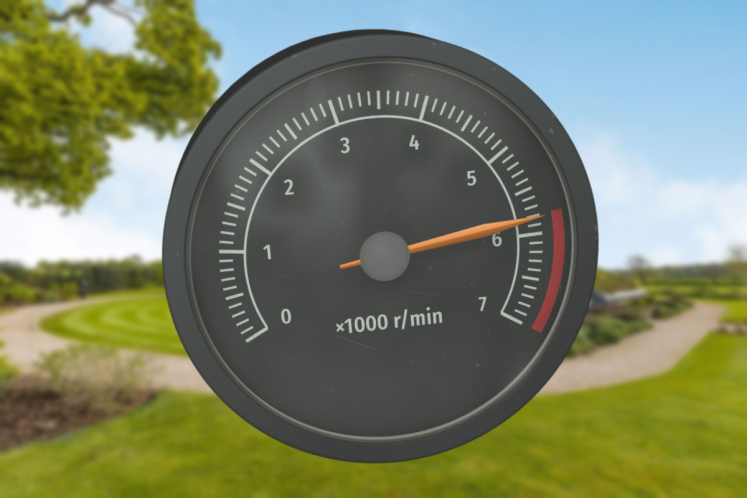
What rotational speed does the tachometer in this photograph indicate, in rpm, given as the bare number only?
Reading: 5800
